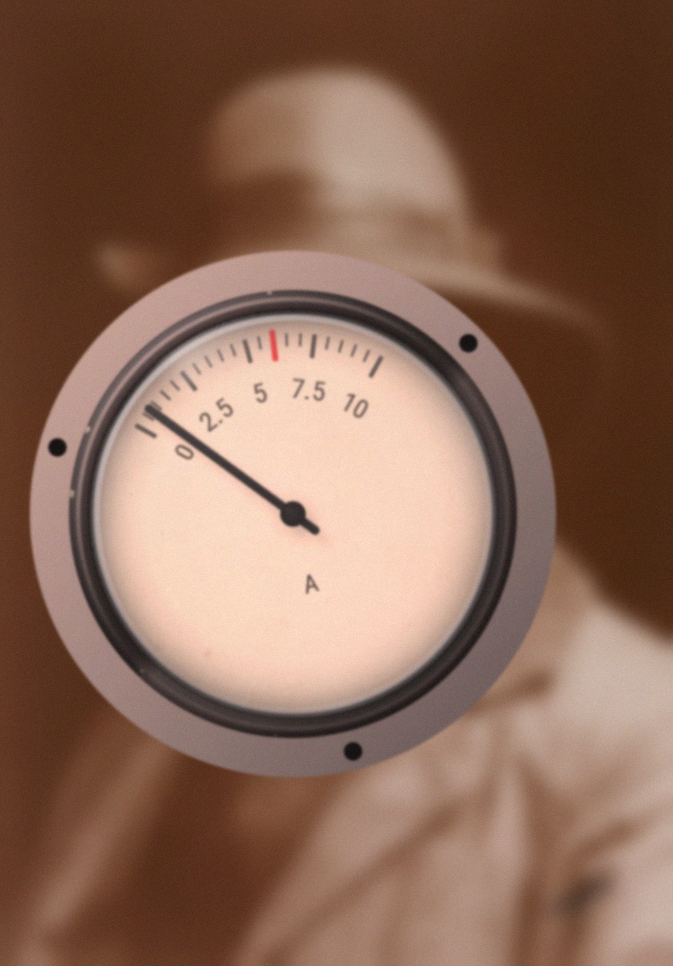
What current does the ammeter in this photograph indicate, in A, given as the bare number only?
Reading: 0.75
